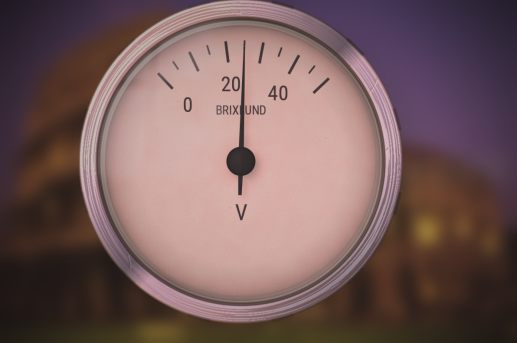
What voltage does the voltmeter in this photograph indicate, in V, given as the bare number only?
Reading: 25
